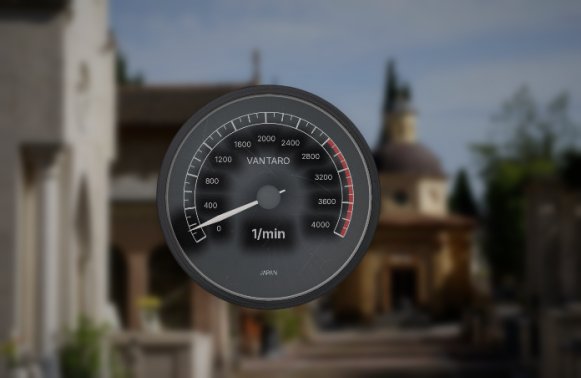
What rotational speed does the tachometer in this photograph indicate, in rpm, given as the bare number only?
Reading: 150
